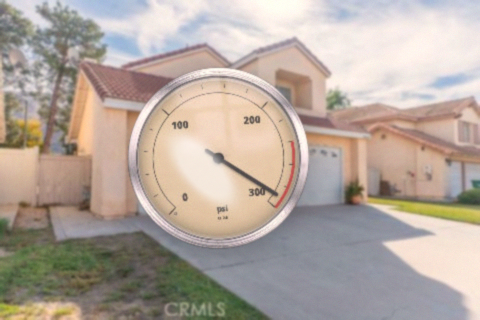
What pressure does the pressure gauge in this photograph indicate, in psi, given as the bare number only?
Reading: 290
